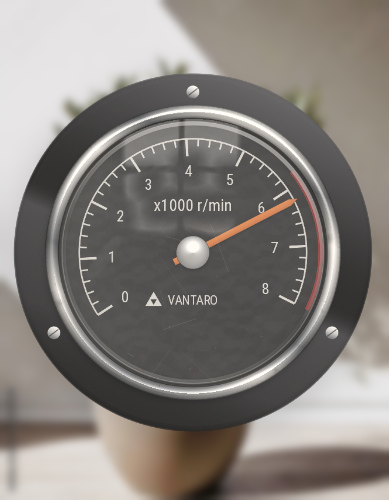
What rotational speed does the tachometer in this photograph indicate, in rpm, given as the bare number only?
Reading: 6200
